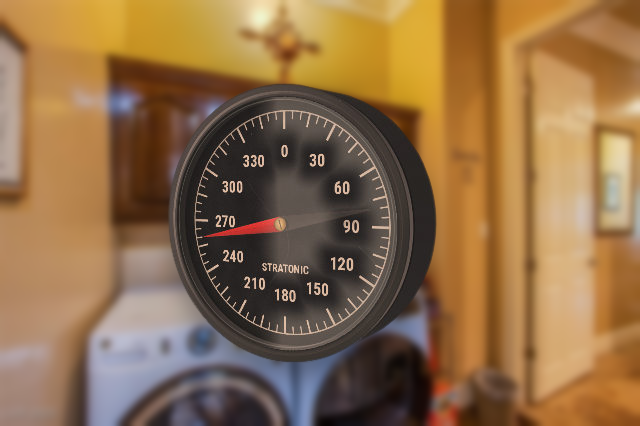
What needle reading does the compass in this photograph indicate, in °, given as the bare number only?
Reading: 260
